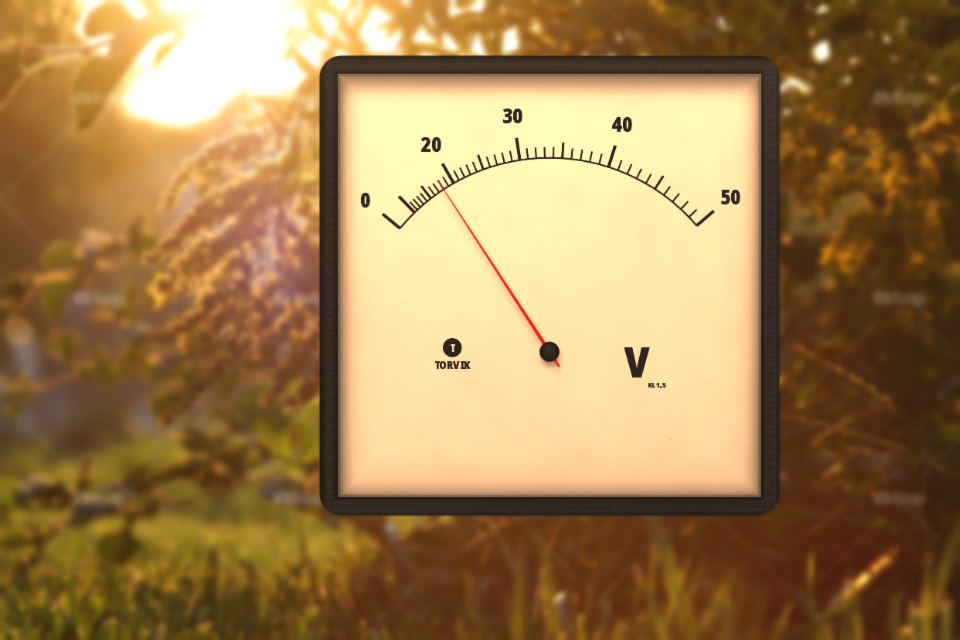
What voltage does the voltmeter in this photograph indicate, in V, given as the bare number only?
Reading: 18
